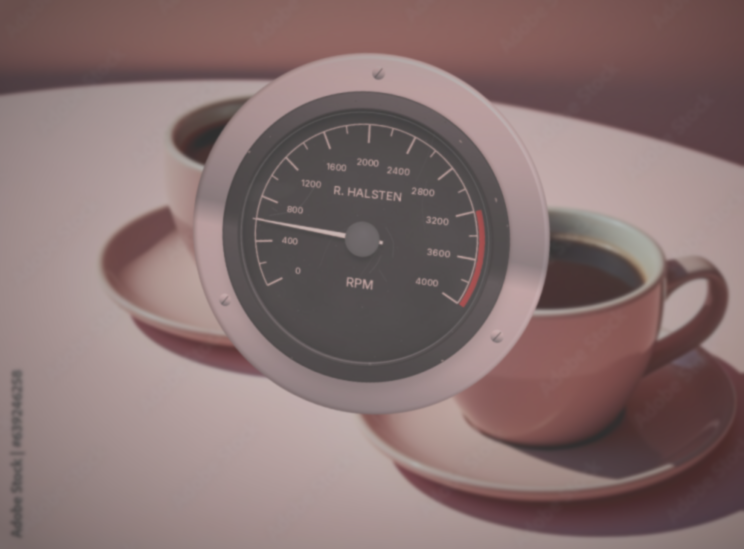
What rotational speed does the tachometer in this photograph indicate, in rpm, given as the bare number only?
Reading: 600
